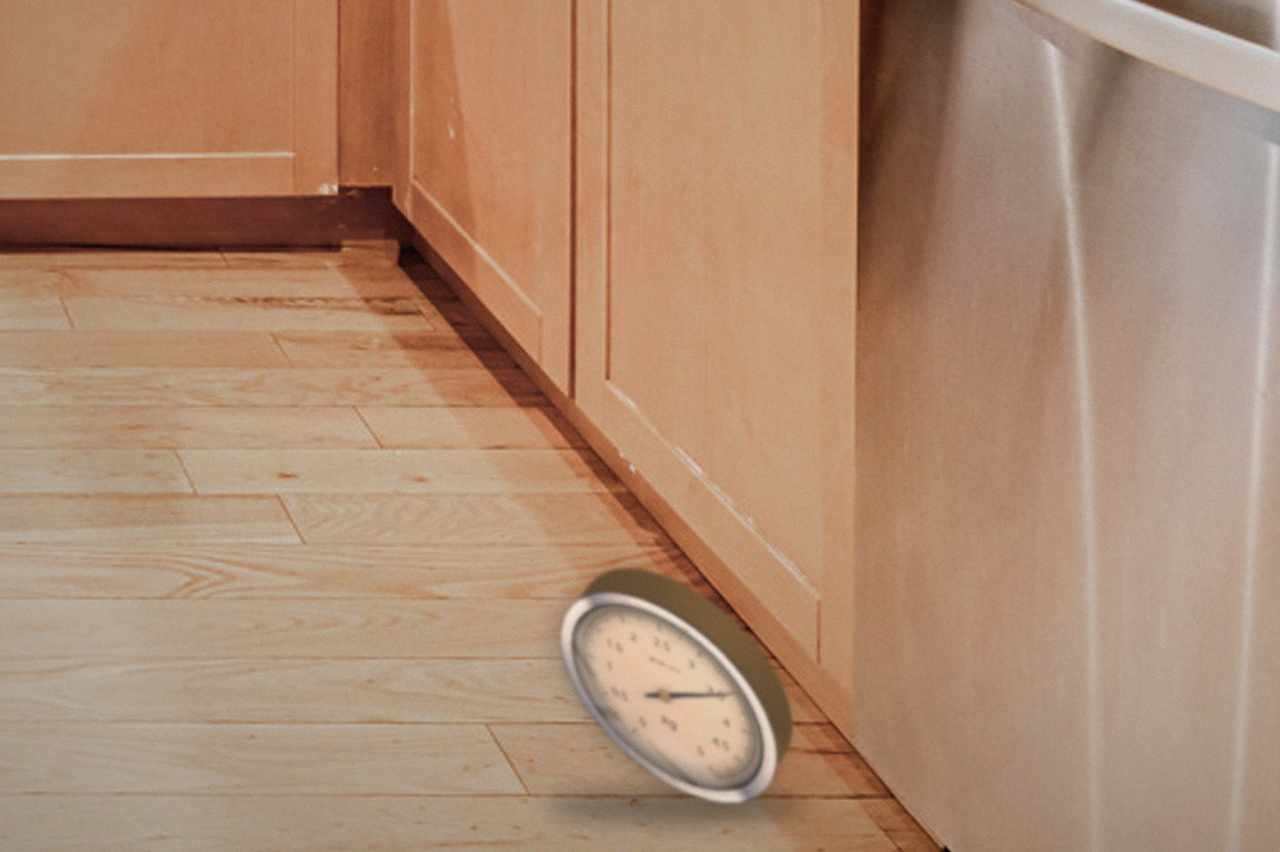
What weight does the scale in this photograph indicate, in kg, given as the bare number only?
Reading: 3.5
